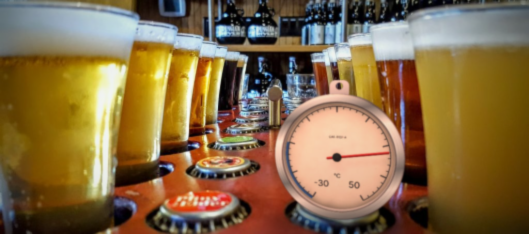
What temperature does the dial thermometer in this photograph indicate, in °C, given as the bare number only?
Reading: 32
